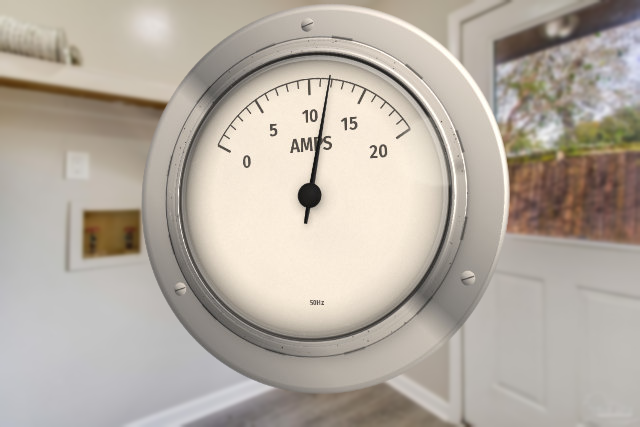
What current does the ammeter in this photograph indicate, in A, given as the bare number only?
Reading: 12
